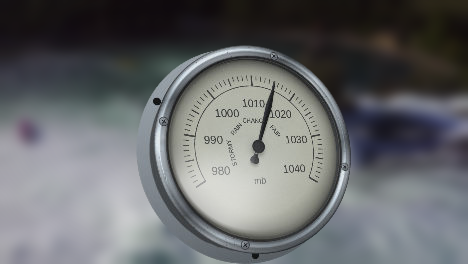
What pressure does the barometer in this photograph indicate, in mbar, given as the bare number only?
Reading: 1015
